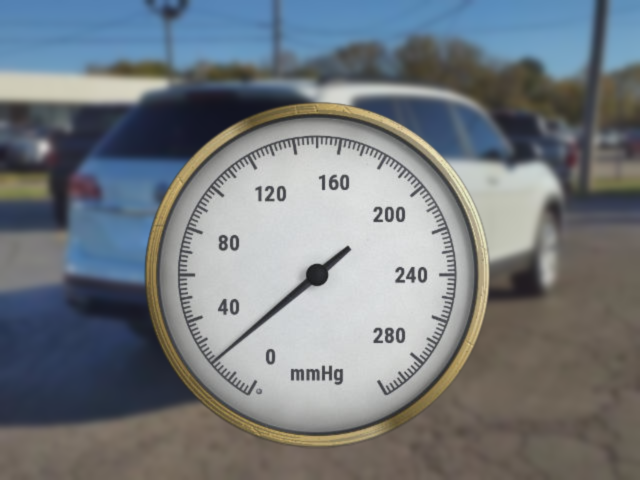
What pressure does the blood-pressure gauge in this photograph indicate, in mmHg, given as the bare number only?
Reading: 20
